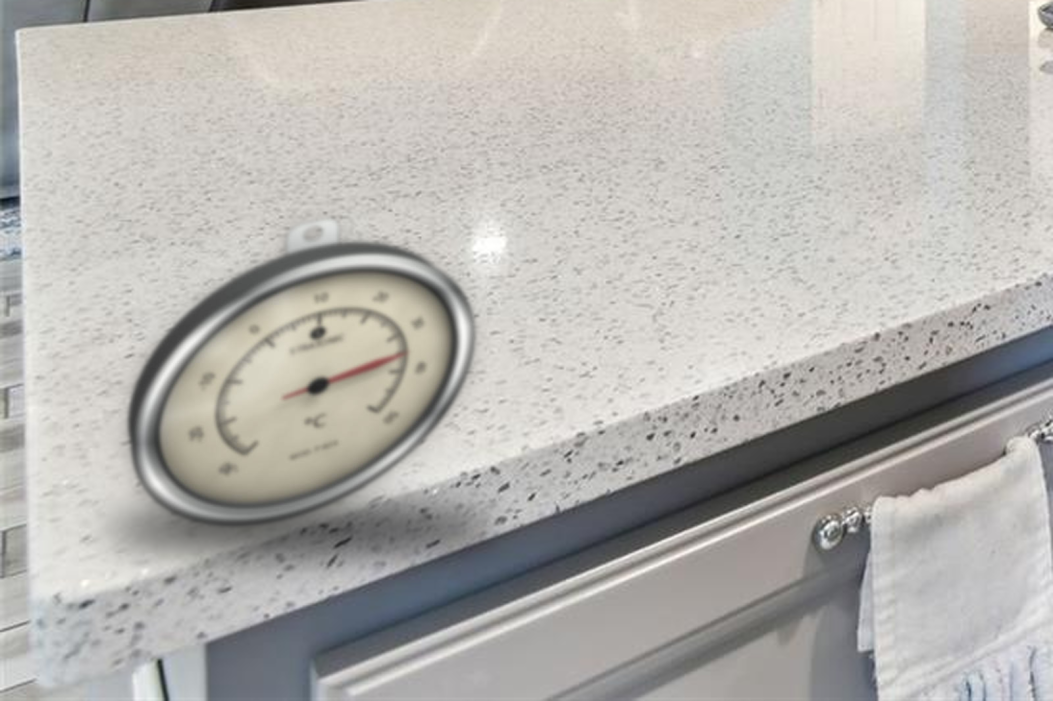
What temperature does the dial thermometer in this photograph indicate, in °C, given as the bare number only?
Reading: 35
